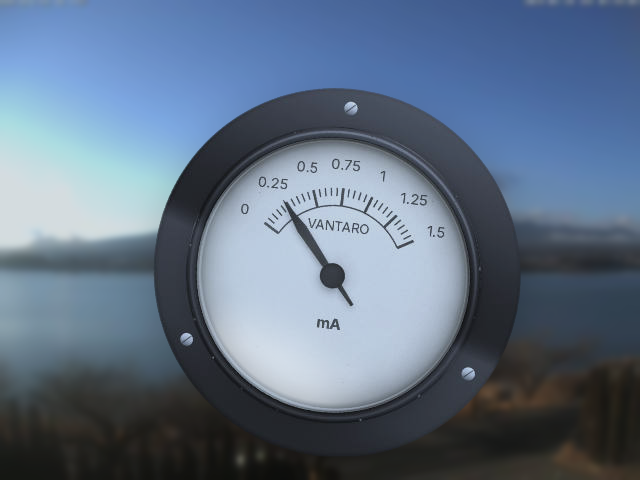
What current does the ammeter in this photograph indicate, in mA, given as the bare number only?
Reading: 0.25
